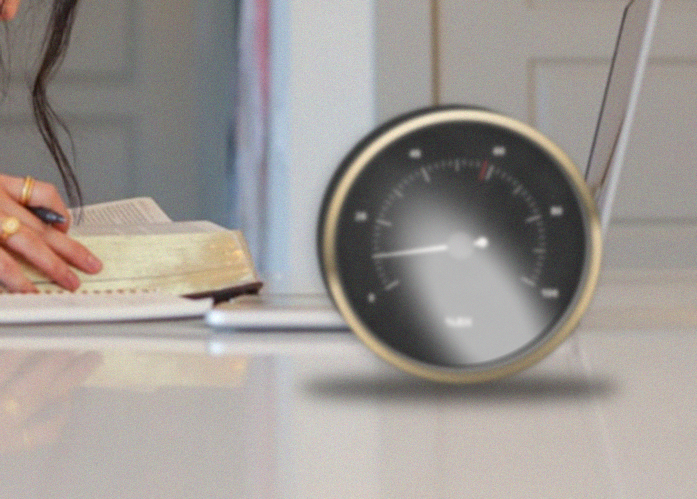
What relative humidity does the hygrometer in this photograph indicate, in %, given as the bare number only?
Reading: 10
